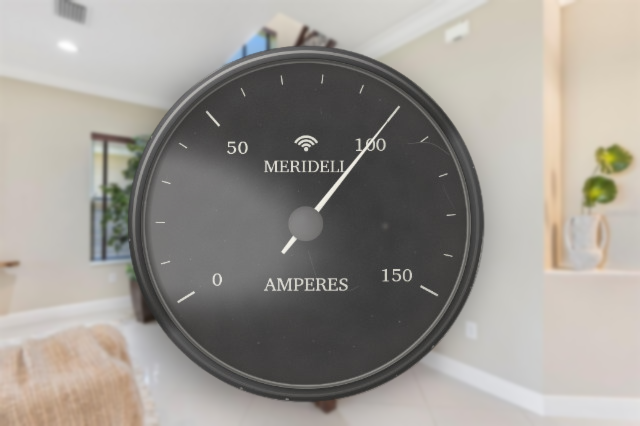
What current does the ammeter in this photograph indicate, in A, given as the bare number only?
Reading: 100
